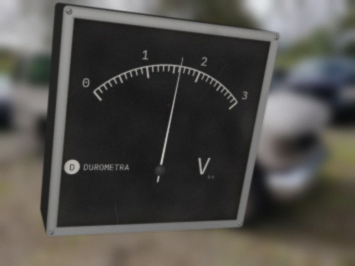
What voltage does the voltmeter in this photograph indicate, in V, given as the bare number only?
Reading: 1.6
